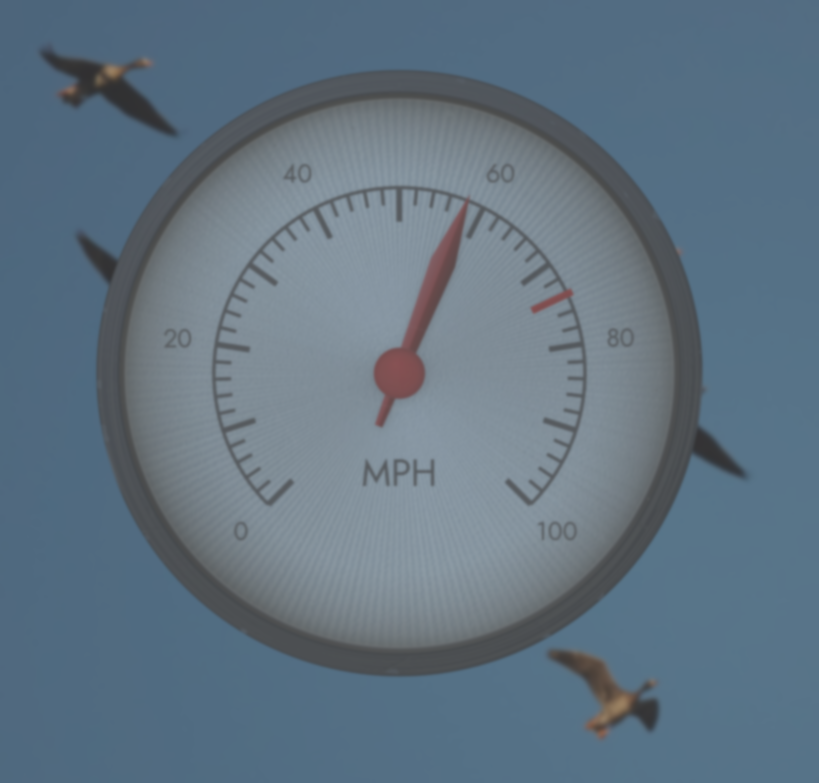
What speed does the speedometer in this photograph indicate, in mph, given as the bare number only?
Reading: 58
